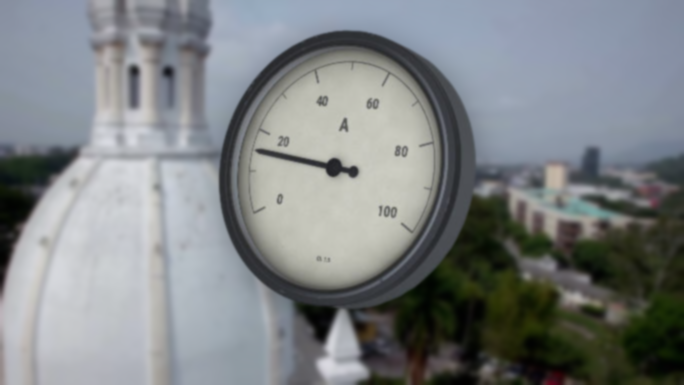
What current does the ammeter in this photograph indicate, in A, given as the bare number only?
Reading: 15
